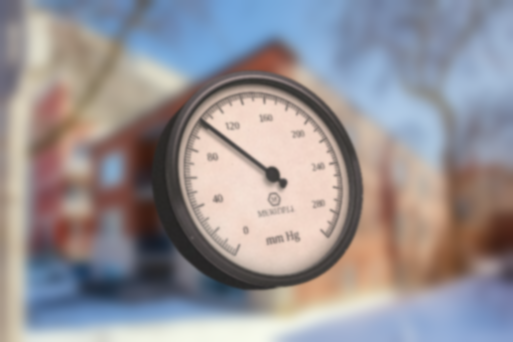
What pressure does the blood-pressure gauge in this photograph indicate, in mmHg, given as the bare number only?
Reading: 100
